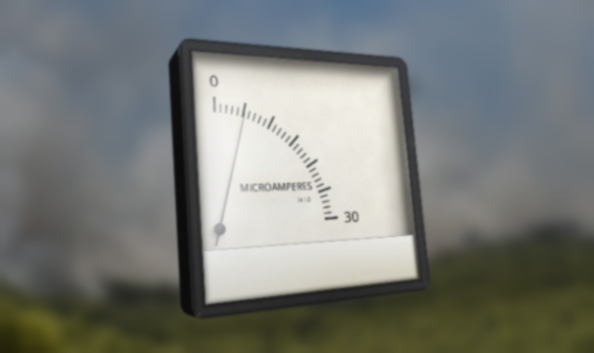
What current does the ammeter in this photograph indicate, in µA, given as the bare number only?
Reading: 5
